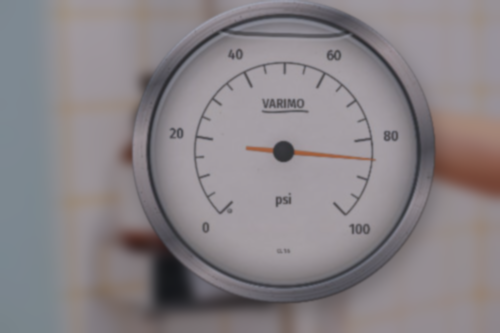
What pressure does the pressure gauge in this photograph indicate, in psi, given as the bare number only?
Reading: 85
